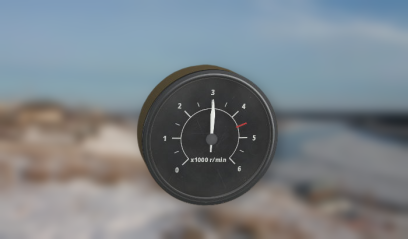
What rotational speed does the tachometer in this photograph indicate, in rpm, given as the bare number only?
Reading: 3000
